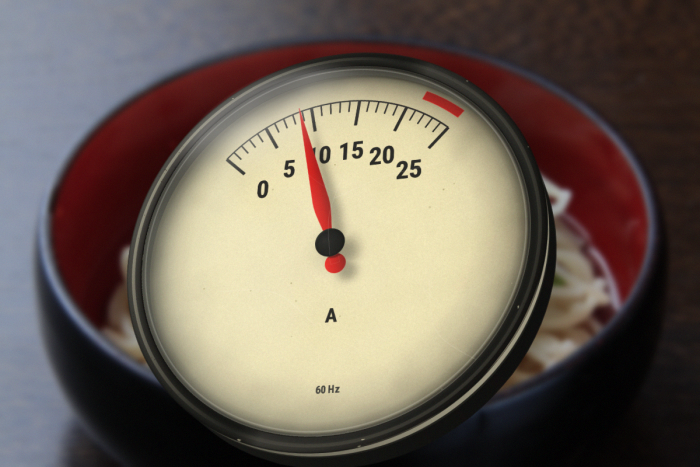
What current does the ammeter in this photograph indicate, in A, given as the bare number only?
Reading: 9
